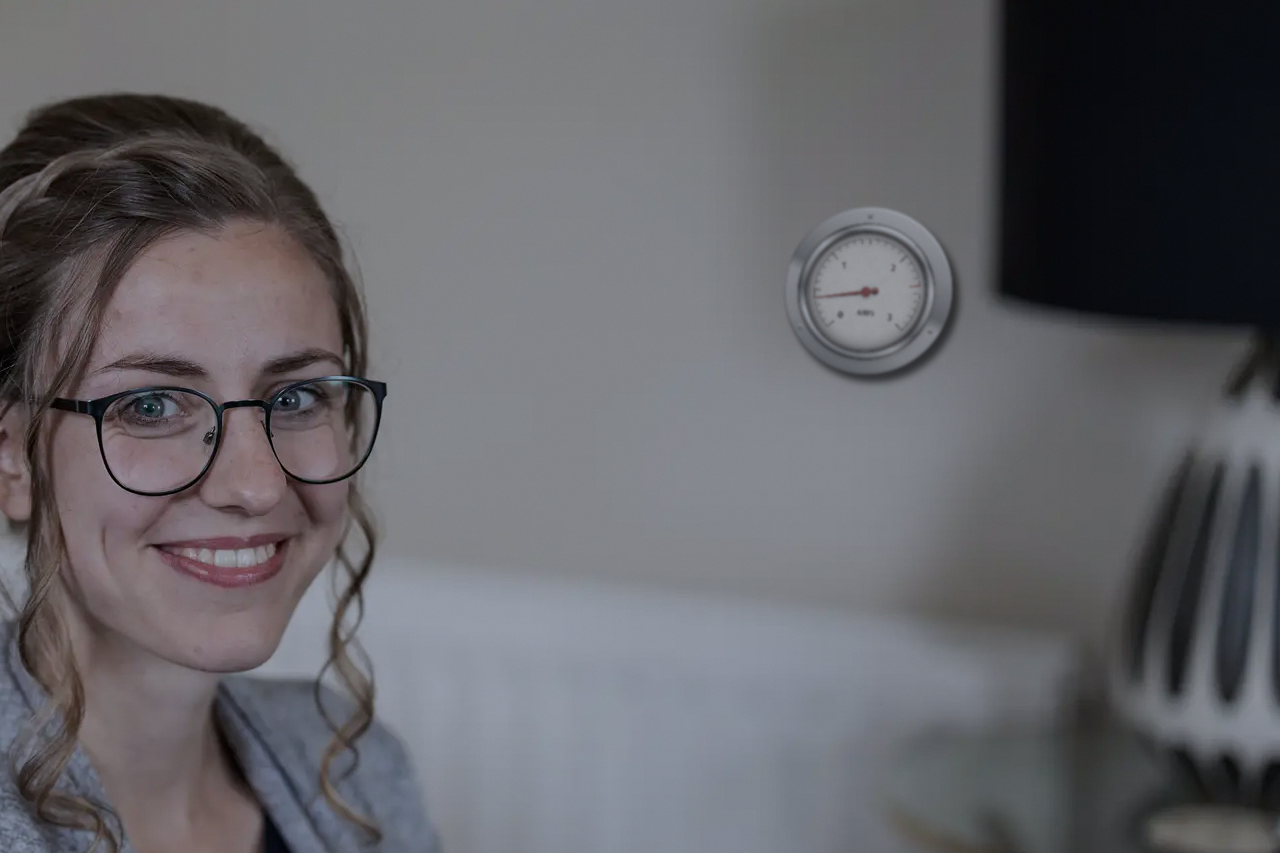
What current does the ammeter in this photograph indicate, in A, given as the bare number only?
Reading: 0.4
